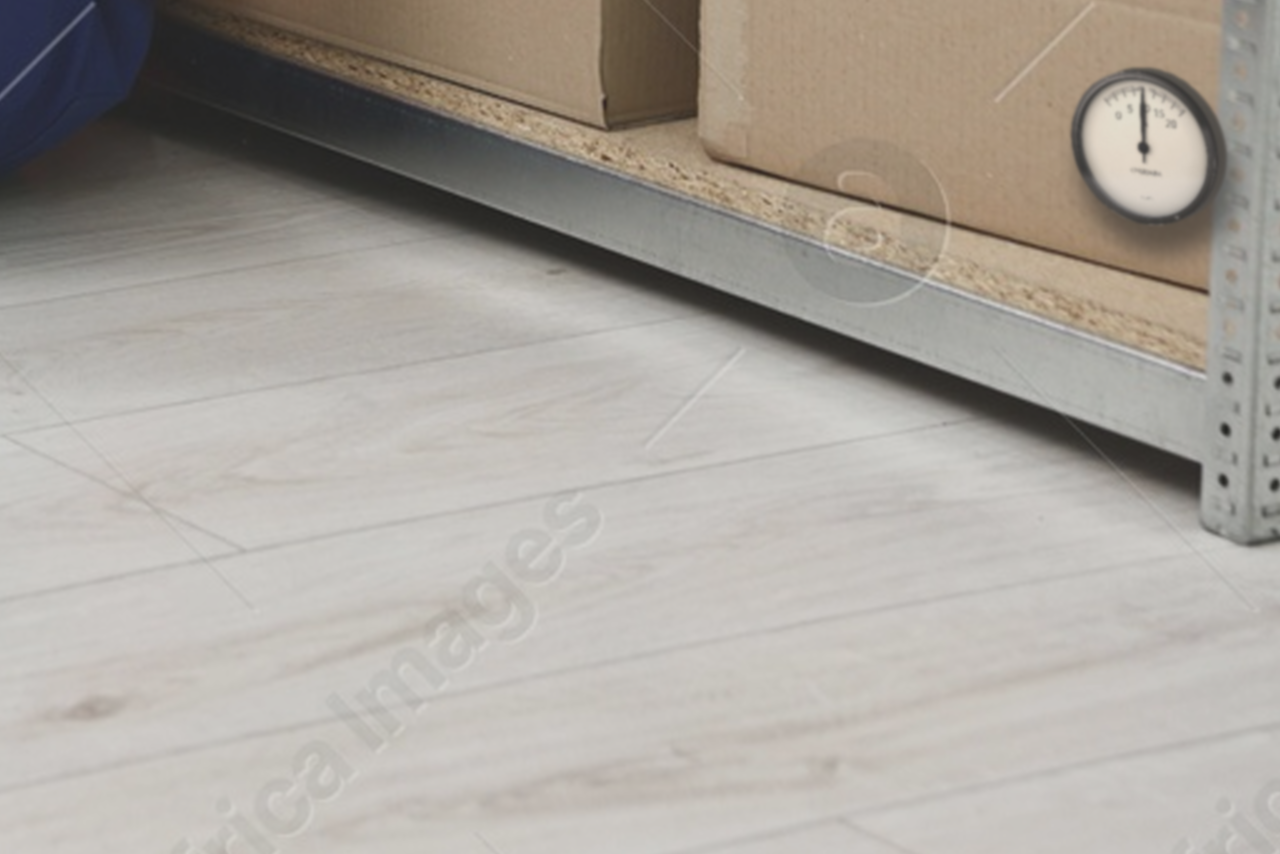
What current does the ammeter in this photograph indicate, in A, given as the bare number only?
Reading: 10
